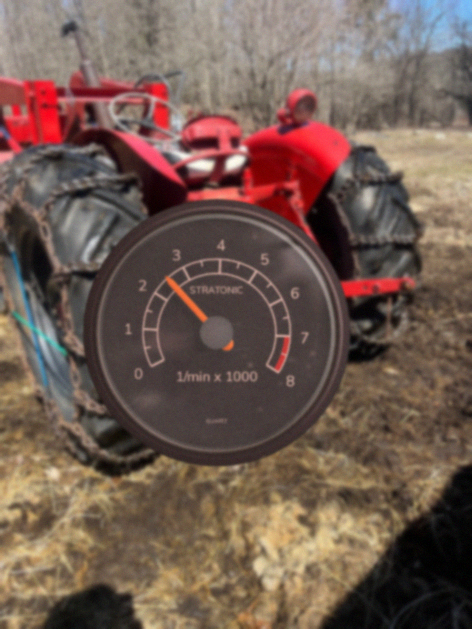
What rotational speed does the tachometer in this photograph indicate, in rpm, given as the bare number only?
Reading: 2500
